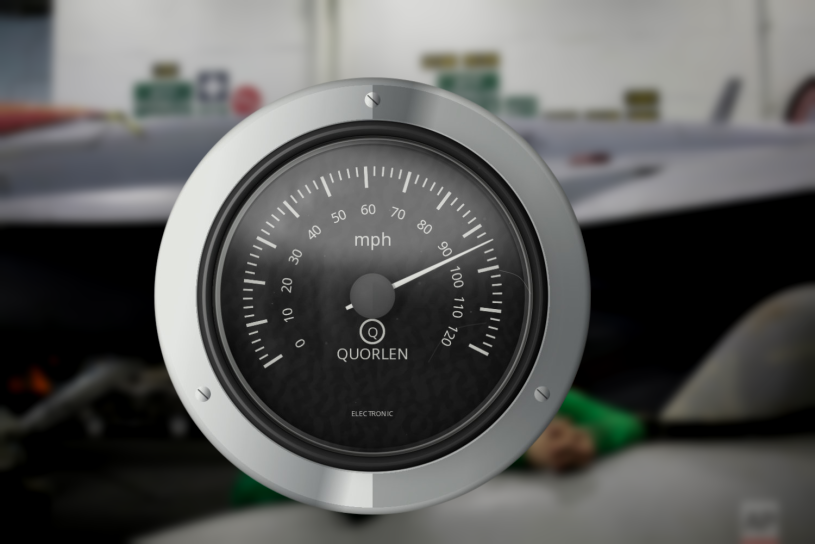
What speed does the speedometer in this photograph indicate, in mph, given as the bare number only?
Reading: 94
